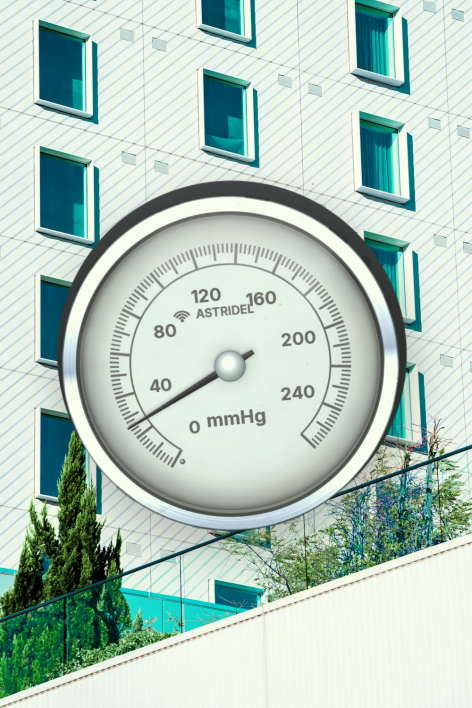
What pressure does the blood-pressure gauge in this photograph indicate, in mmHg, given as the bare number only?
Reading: 26
